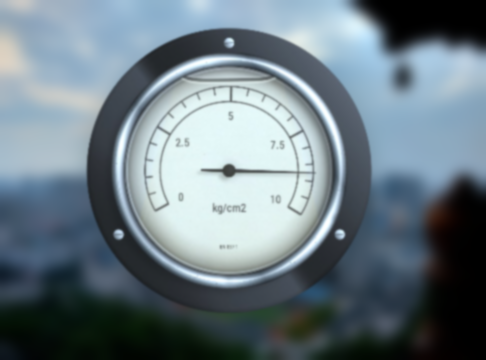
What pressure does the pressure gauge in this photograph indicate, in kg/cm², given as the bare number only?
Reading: 8.75
